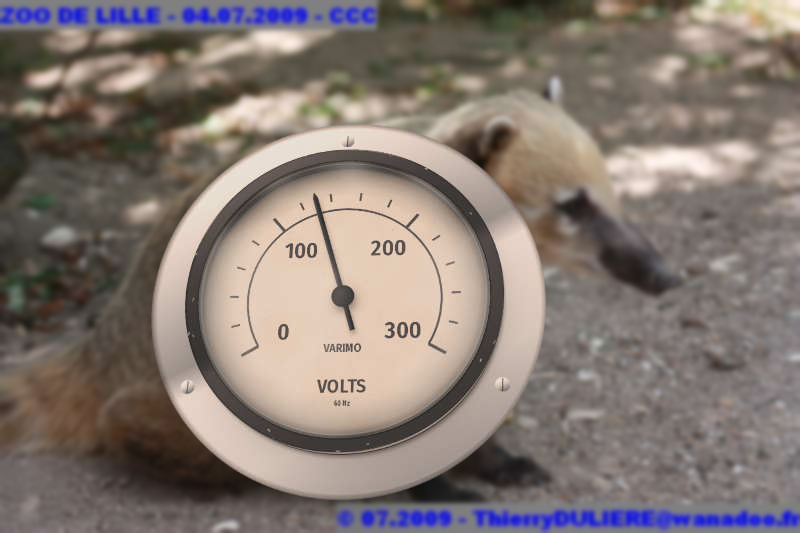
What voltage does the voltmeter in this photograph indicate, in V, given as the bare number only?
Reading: 130
